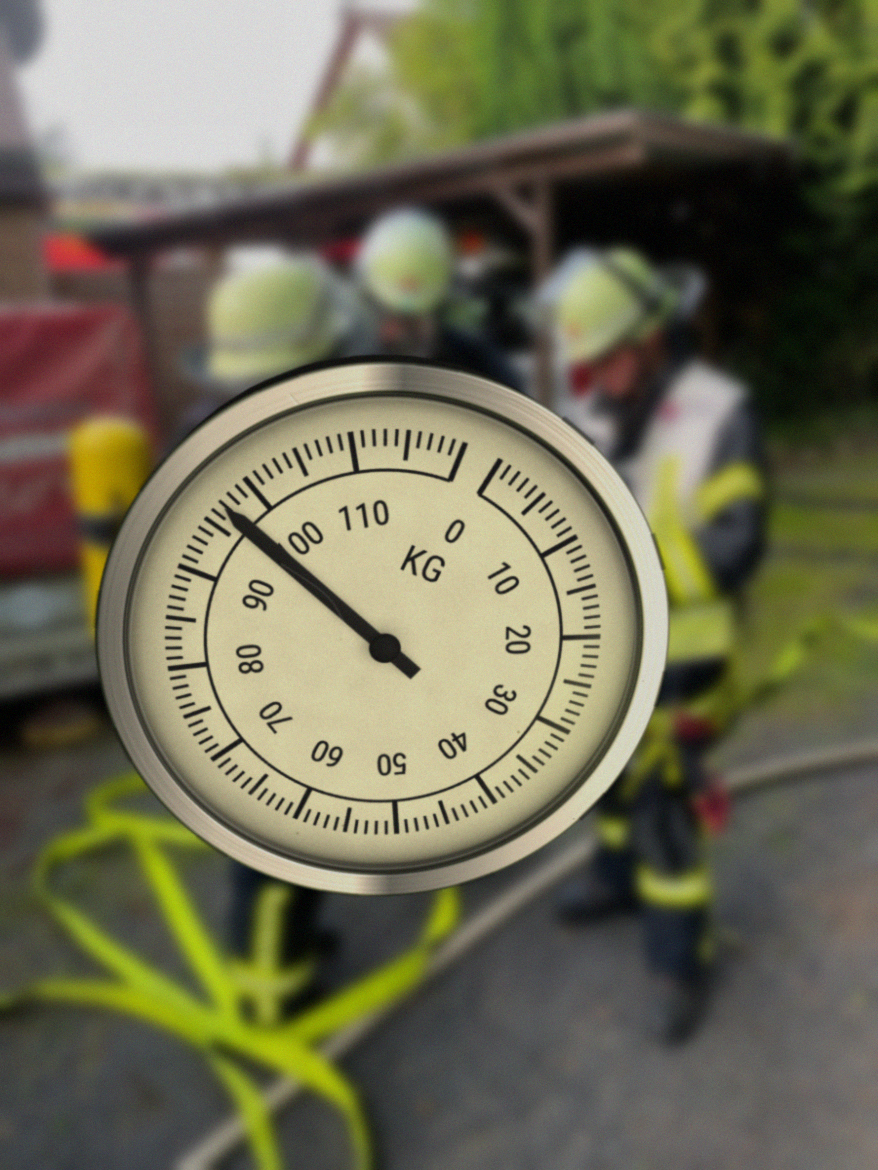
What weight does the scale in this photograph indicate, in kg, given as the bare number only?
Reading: 97
